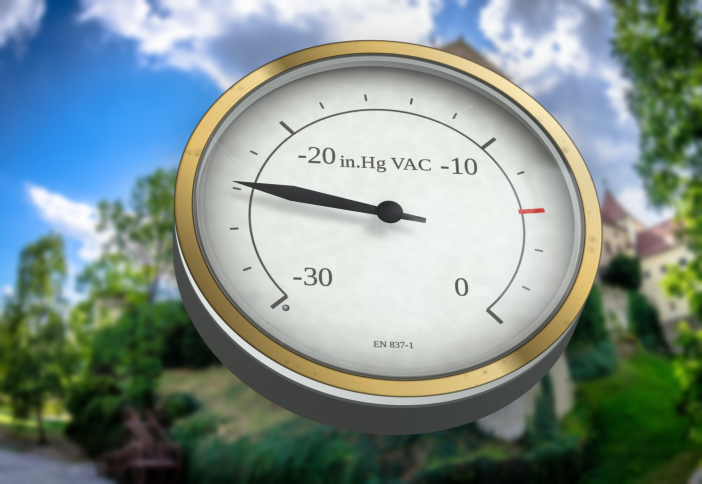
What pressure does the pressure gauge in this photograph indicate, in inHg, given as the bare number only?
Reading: -24
